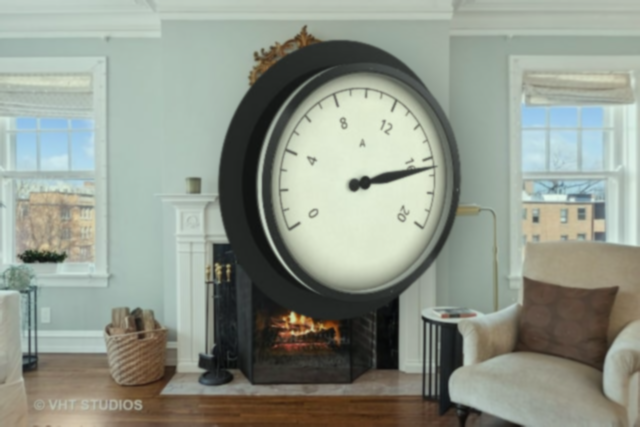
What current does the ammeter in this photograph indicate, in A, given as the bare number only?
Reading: 16.5
